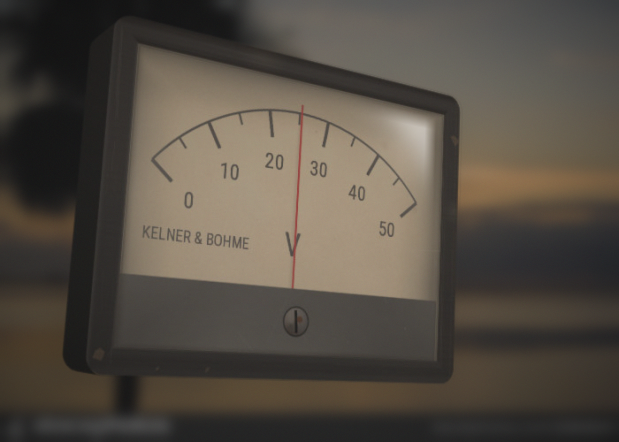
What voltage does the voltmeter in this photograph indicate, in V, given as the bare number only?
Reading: 25
